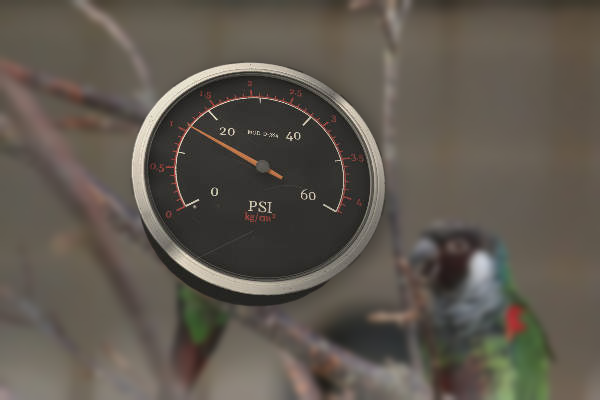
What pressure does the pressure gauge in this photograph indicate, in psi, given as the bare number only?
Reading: 15
